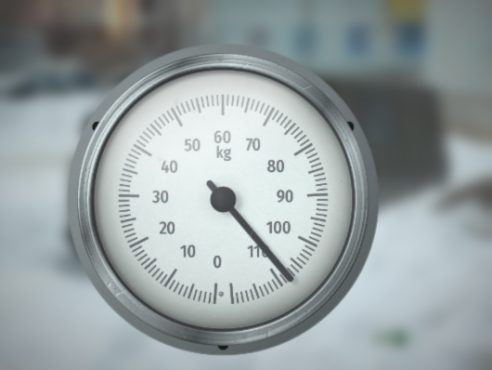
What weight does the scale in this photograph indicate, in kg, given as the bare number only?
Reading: 108
